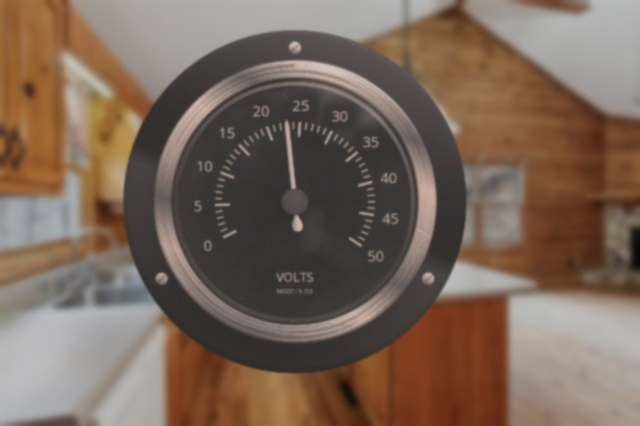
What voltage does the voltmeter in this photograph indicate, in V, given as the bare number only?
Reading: 23
